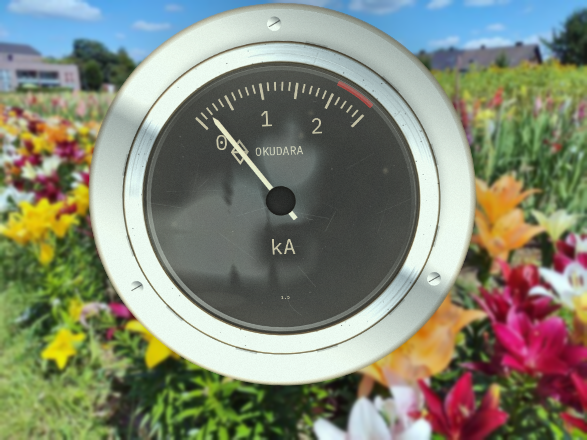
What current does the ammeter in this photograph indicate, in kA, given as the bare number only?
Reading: 0.2
